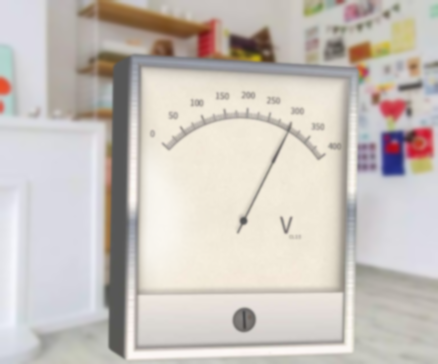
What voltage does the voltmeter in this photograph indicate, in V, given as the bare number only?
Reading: 300
